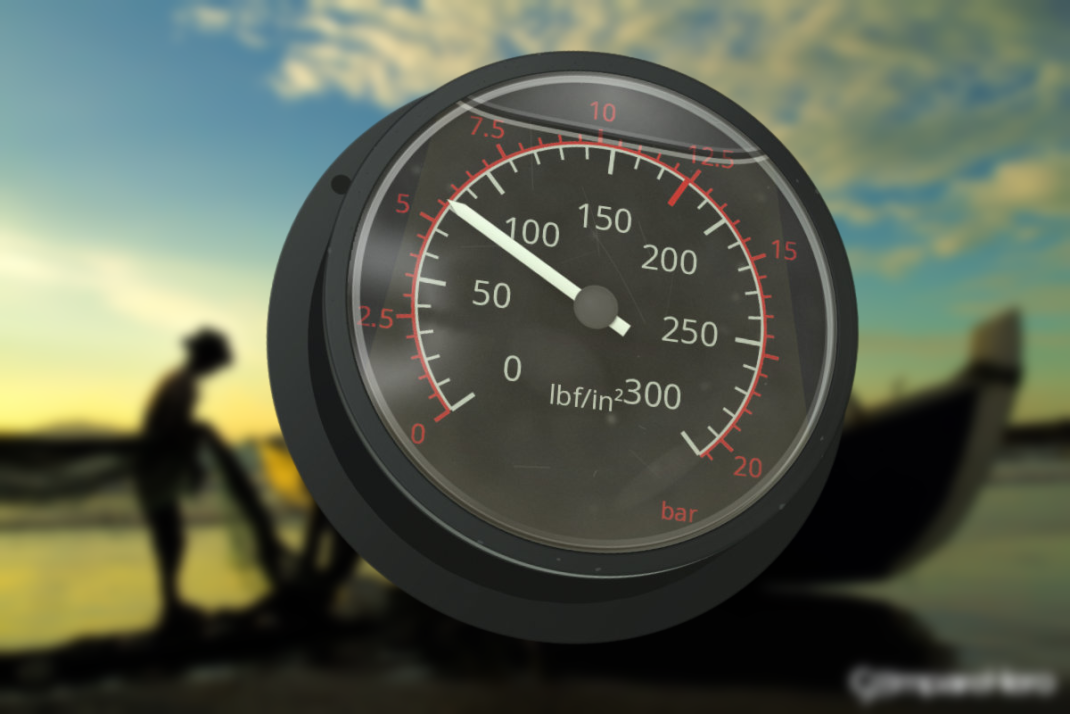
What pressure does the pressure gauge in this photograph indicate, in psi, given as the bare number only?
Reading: 80
